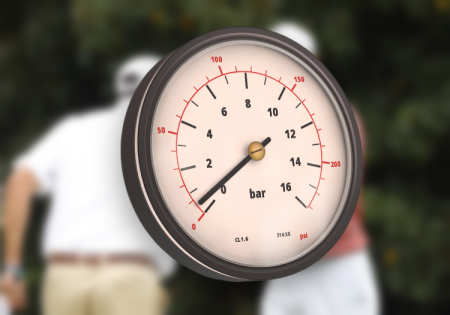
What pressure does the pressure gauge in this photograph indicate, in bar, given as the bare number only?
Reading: 0.5
